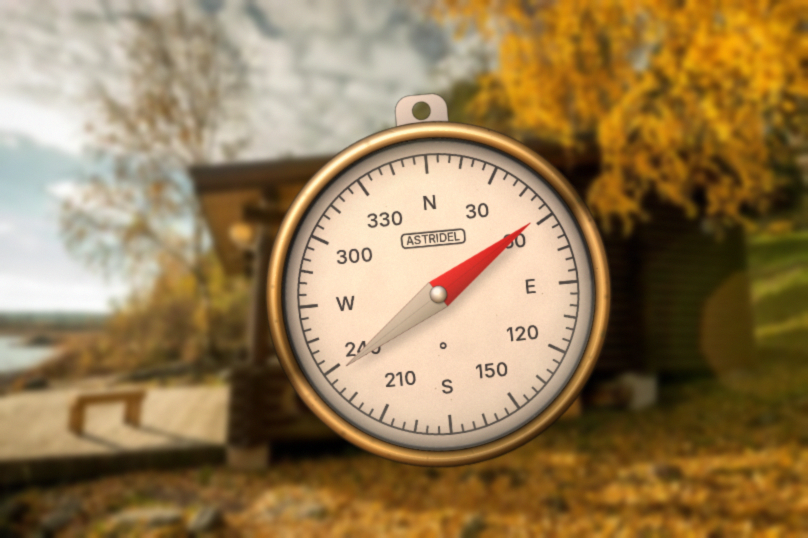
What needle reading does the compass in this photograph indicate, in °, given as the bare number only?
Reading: 57.5
